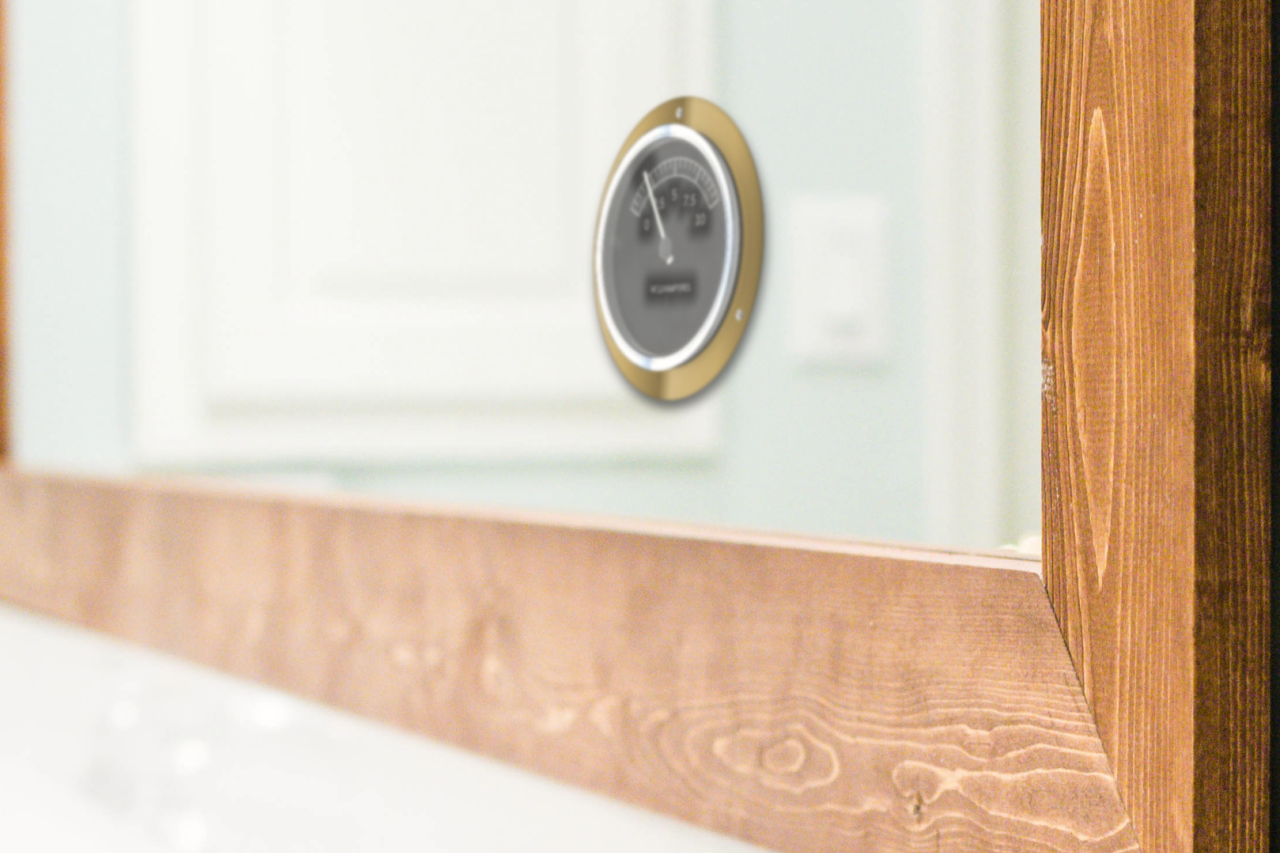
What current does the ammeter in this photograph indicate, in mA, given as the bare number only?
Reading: 2.5
